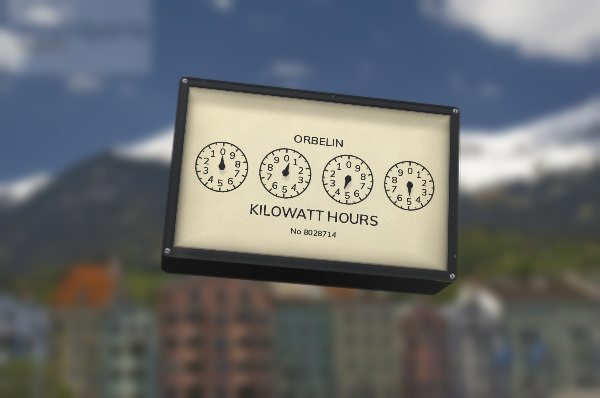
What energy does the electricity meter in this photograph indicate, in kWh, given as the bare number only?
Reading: 45
